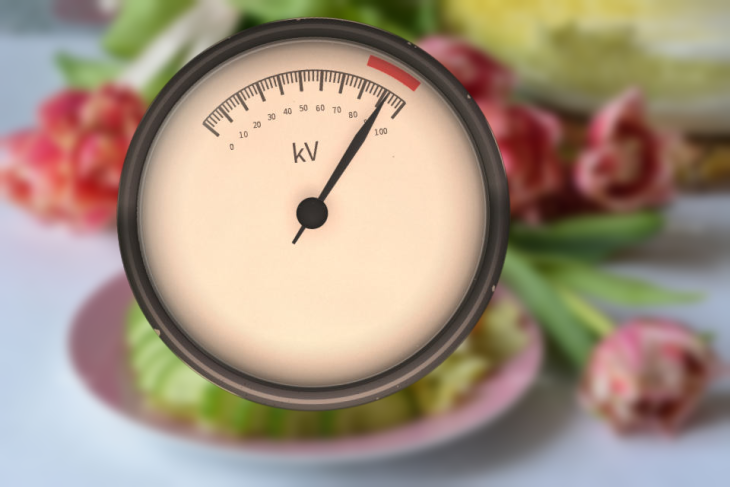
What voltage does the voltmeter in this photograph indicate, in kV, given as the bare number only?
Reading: 92
